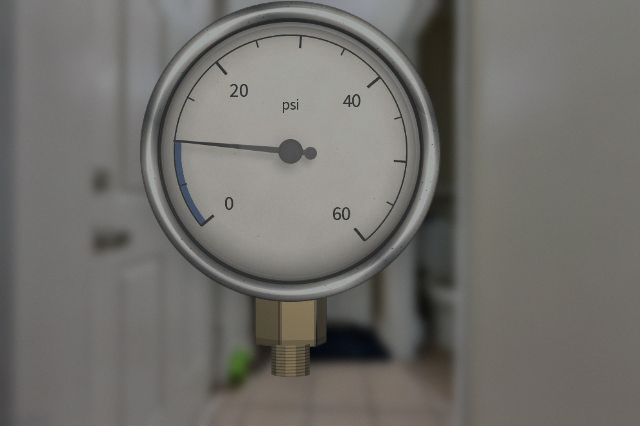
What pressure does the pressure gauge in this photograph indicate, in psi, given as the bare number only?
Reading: 10
